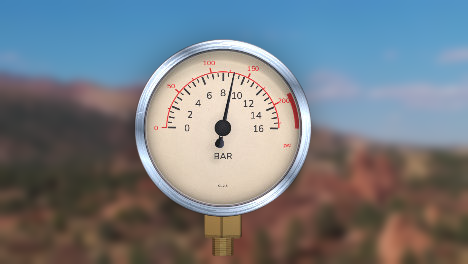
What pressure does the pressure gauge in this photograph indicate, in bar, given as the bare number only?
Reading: 9
